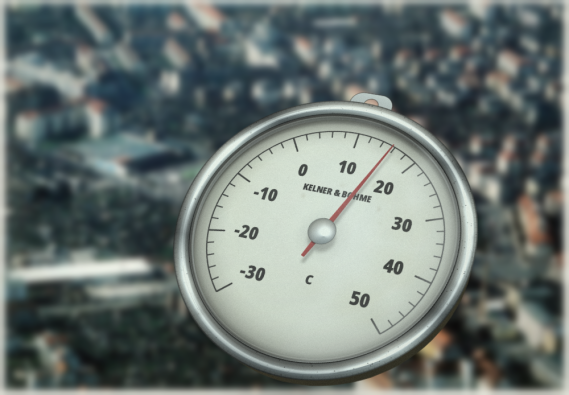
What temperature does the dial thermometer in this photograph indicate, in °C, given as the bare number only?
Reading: 16
